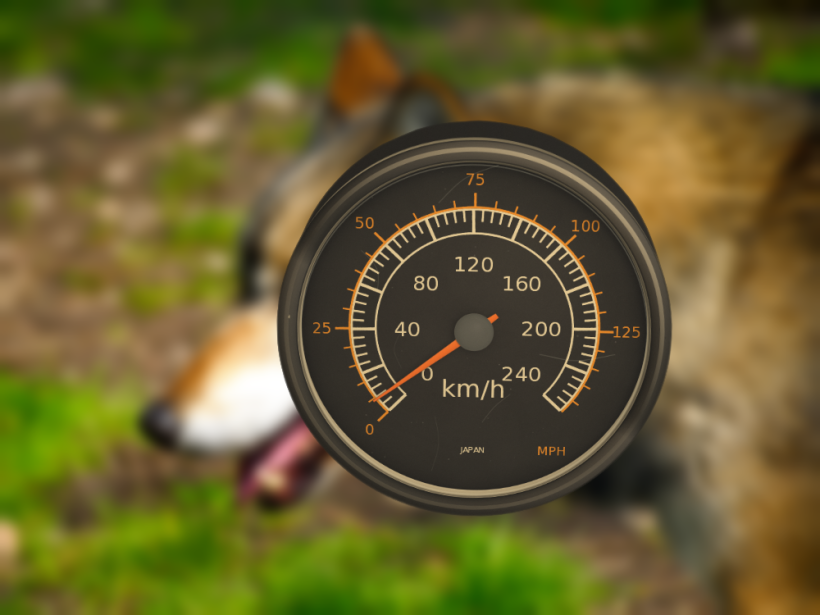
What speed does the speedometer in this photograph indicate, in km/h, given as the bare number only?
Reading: 8
